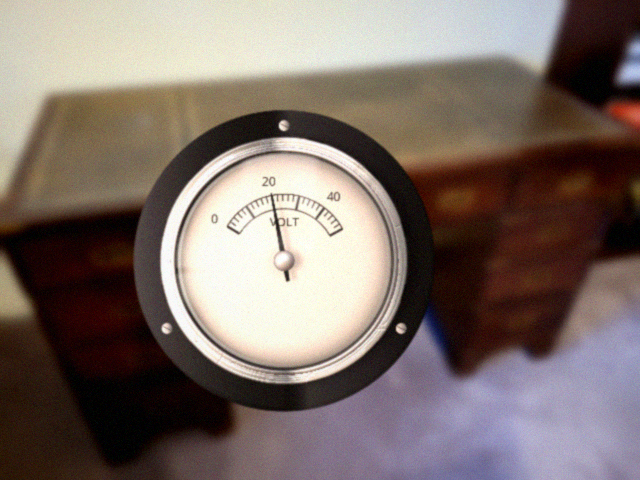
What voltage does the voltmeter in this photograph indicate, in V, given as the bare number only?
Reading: 20
